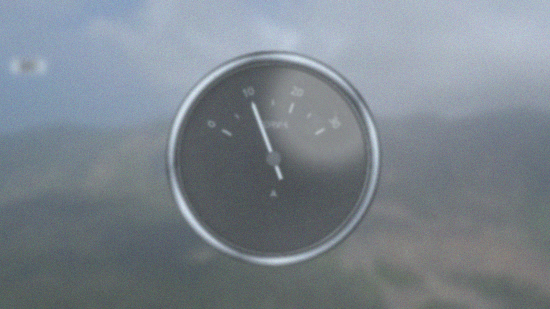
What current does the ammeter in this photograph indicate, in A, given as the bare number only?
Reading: 10
